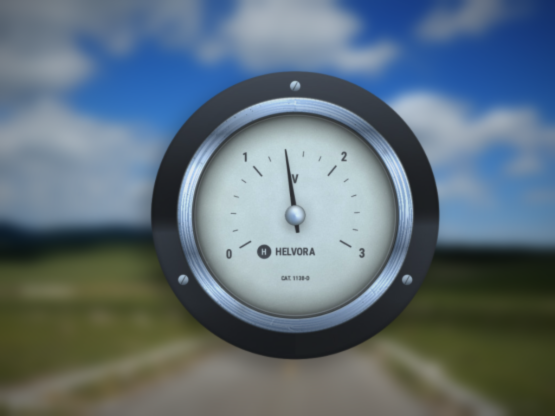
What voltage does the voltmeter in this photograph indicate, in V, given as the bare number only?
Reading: 1.4
